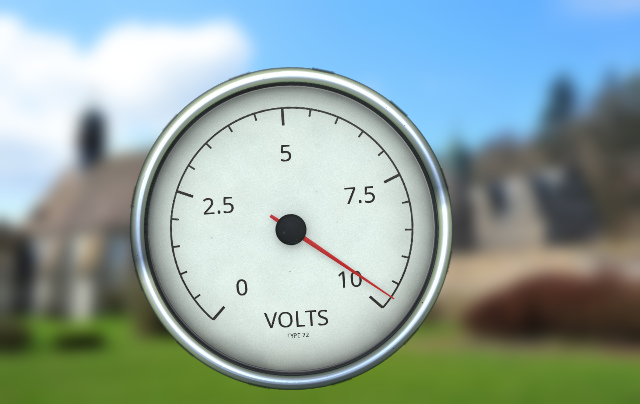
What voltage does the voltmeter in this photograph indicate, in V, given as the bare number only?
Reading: 9.75
